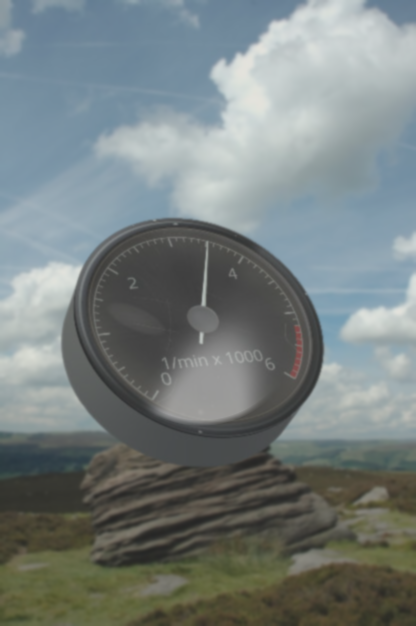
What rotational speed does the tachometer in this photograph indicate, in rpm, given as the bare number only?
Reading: 3500
